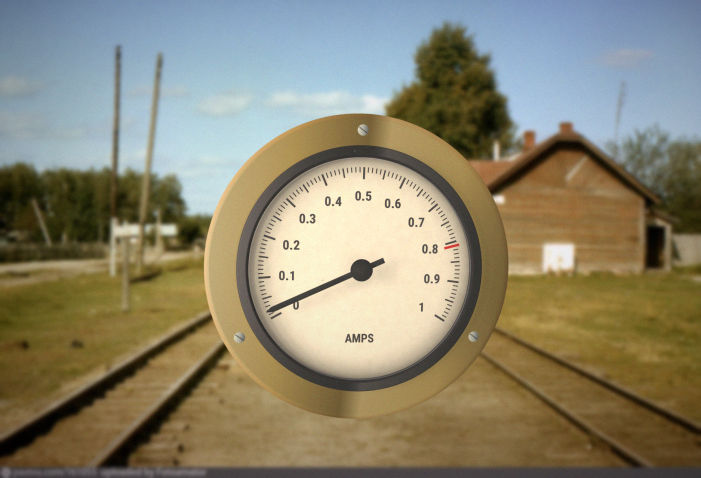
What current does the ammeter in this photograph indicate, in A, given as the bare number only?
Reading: 0.02
